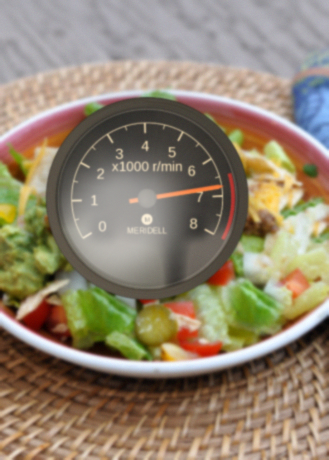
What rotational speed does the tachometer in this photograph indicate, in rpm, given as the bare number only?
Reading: 6750
